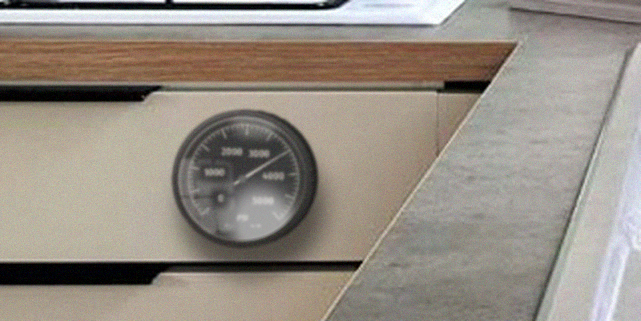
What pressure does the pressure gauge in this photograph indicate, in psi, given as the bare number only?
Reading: 3500
